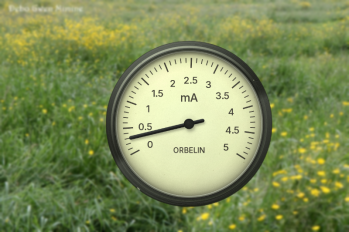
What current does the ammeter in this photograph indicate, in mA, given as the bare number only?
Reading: 0.3
